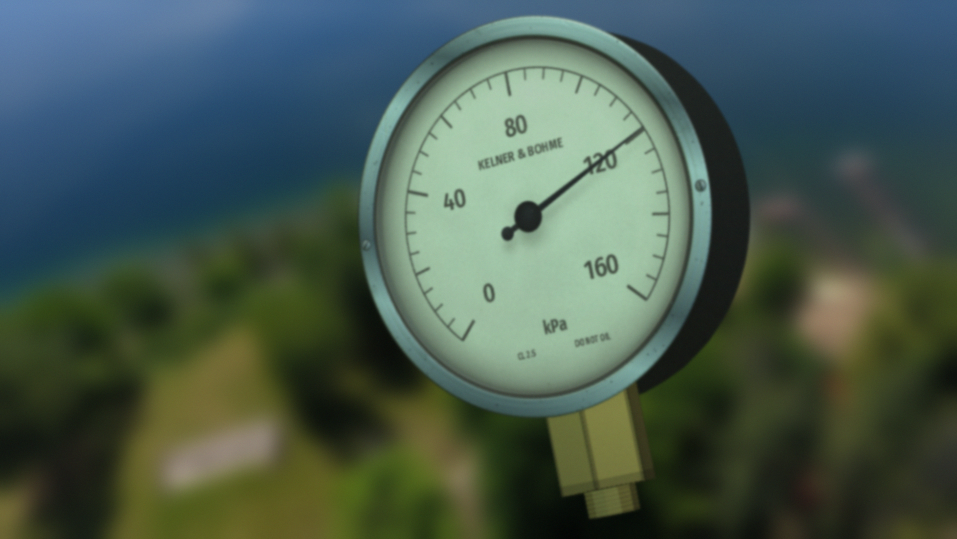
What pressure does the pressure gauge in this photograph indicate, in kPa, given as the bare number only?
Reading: 120
